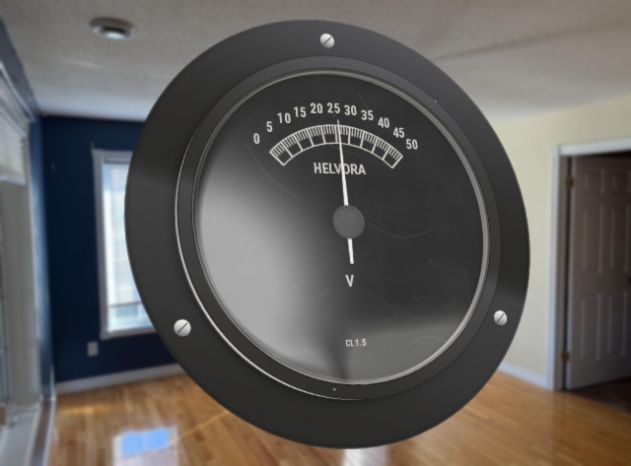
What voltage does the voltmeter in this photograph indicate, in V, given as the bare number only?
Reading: 25
